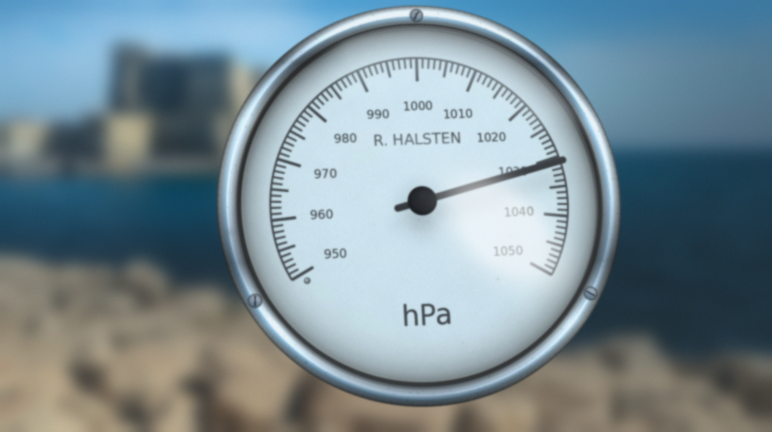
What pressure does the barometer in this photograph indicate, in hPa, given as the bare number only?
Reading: 1031
